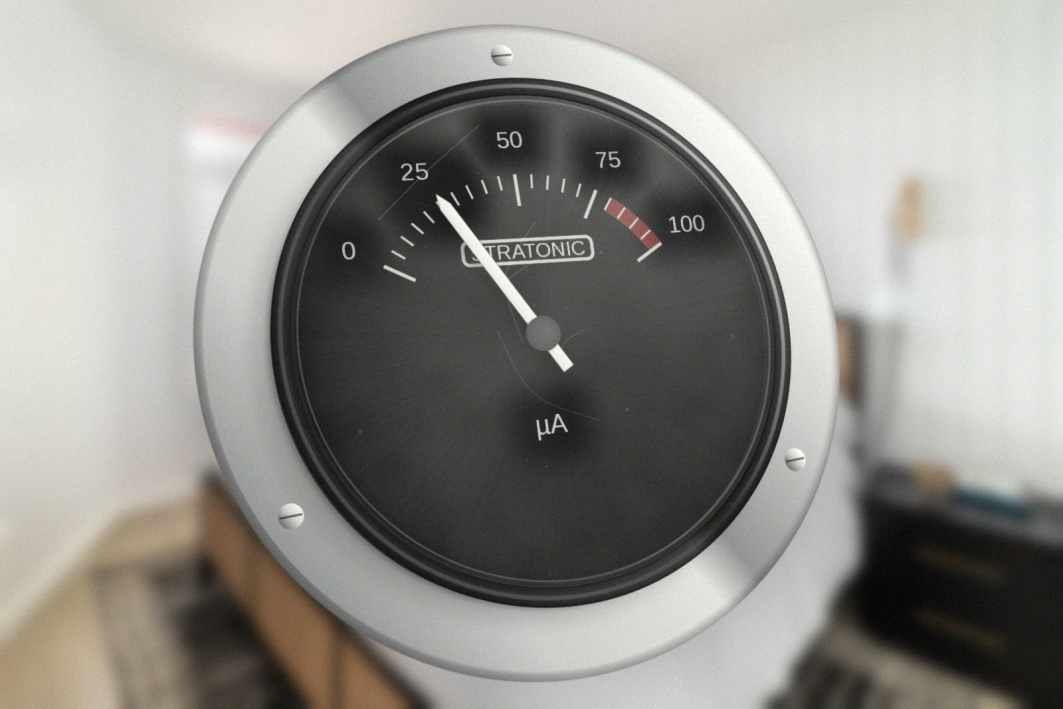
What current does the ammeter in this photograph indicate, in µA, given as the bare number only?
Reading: 25
